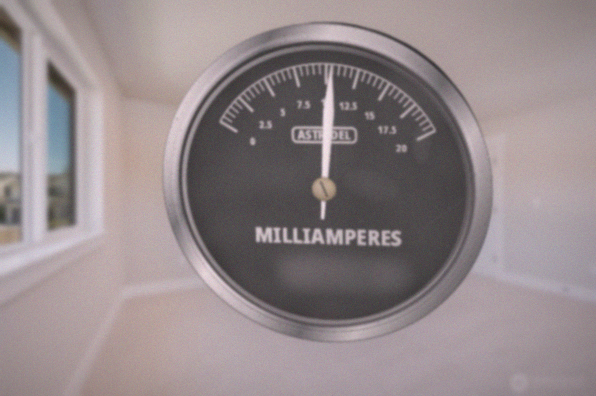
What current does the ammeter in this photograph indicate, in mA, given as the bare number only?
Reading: 10.5
